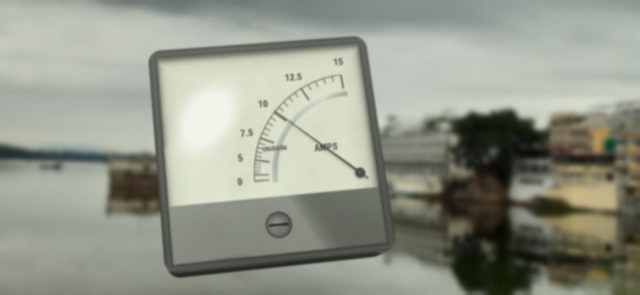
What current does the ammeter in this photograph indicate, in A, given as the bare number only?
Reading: 10
